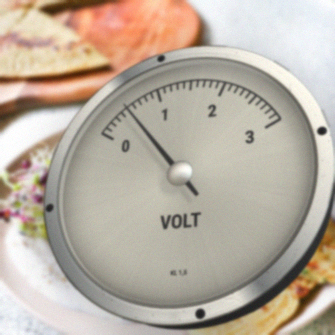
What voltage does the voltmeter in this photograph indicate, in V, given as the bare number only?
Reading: 0.5
